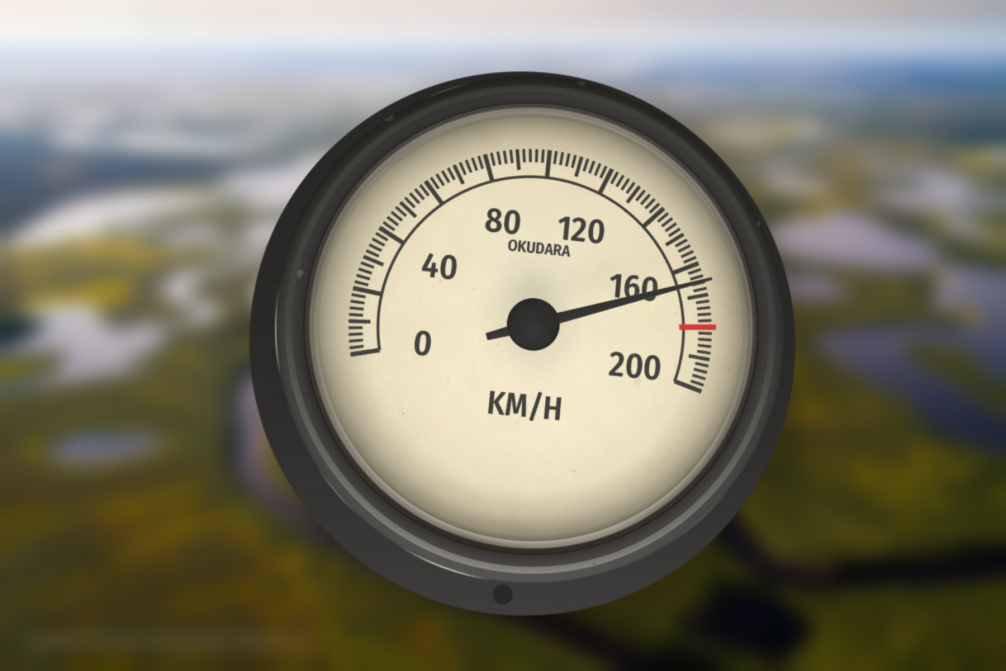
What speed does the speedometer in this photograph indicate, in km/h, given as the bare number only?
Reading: 166
